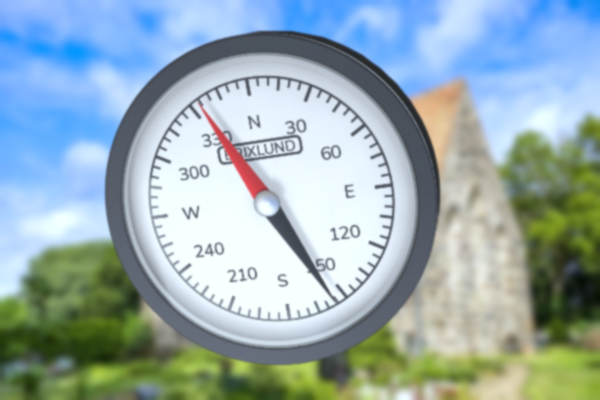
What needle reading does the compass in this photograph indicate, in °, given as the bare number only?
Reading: 335
